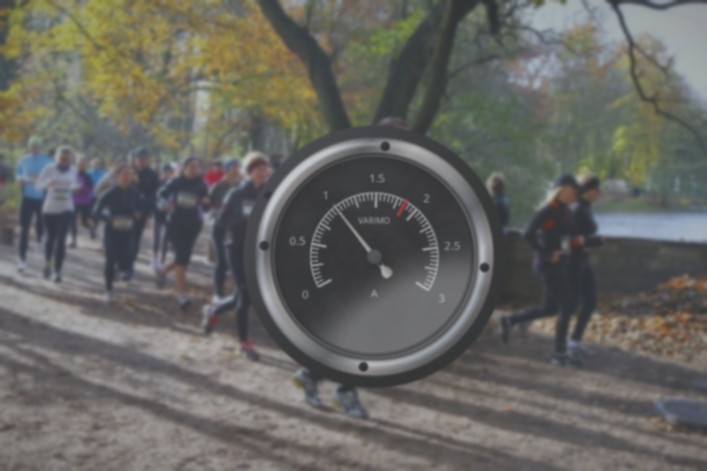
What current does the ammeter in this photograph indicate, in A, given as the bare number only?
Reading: 1
